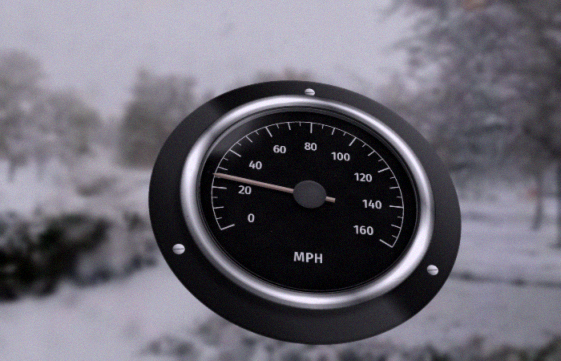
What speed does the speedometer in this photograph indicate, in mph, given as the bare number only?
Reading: 25
